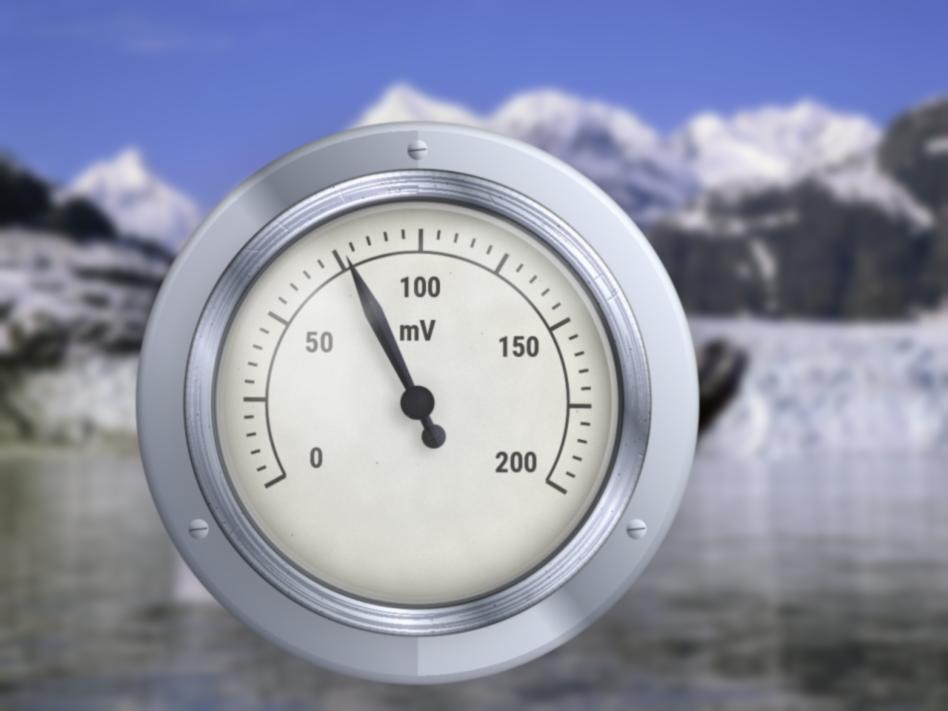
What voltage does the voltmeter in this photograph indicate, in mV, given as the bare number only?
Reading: 77.5
